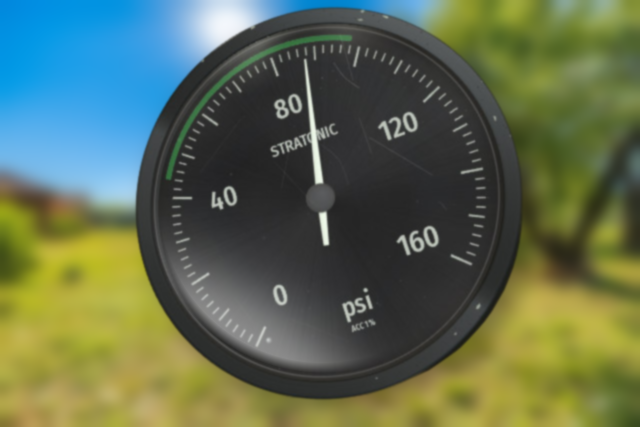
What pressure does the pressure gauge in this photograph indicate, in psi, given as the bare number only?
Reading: 88
